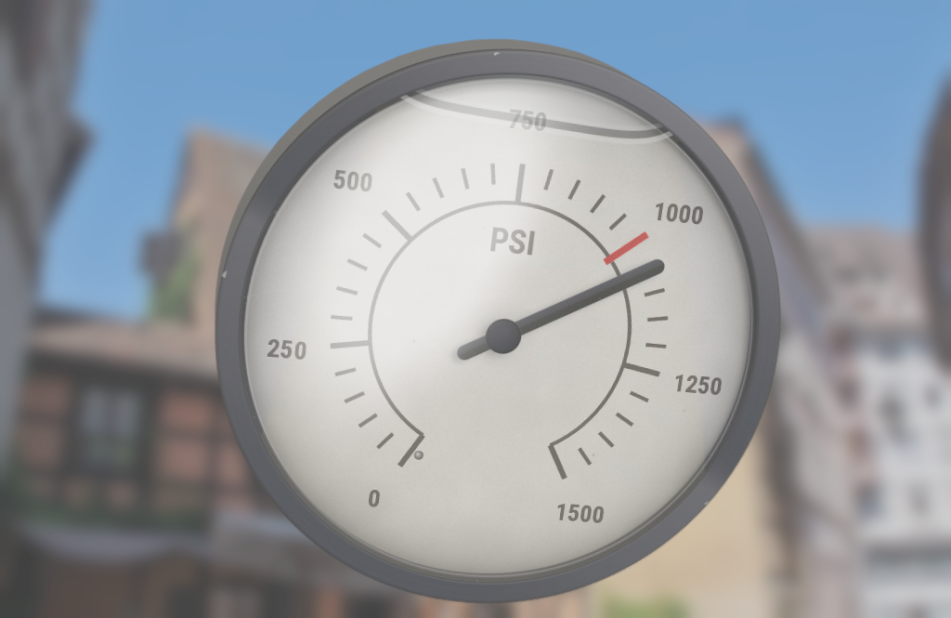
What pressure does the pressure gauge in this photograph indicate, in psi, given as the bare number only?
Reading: 1050
